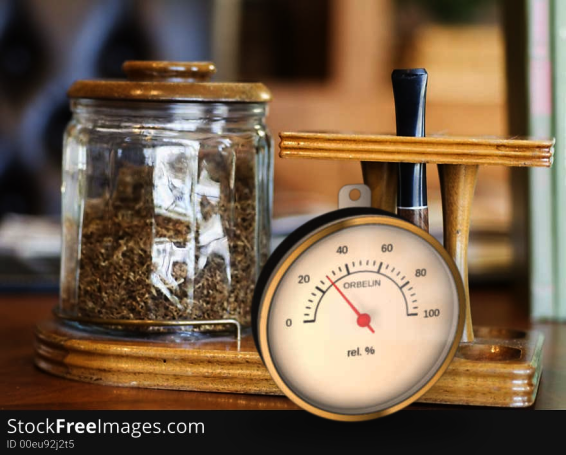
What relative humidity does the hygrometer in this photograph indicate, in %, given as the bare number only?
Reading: 28
